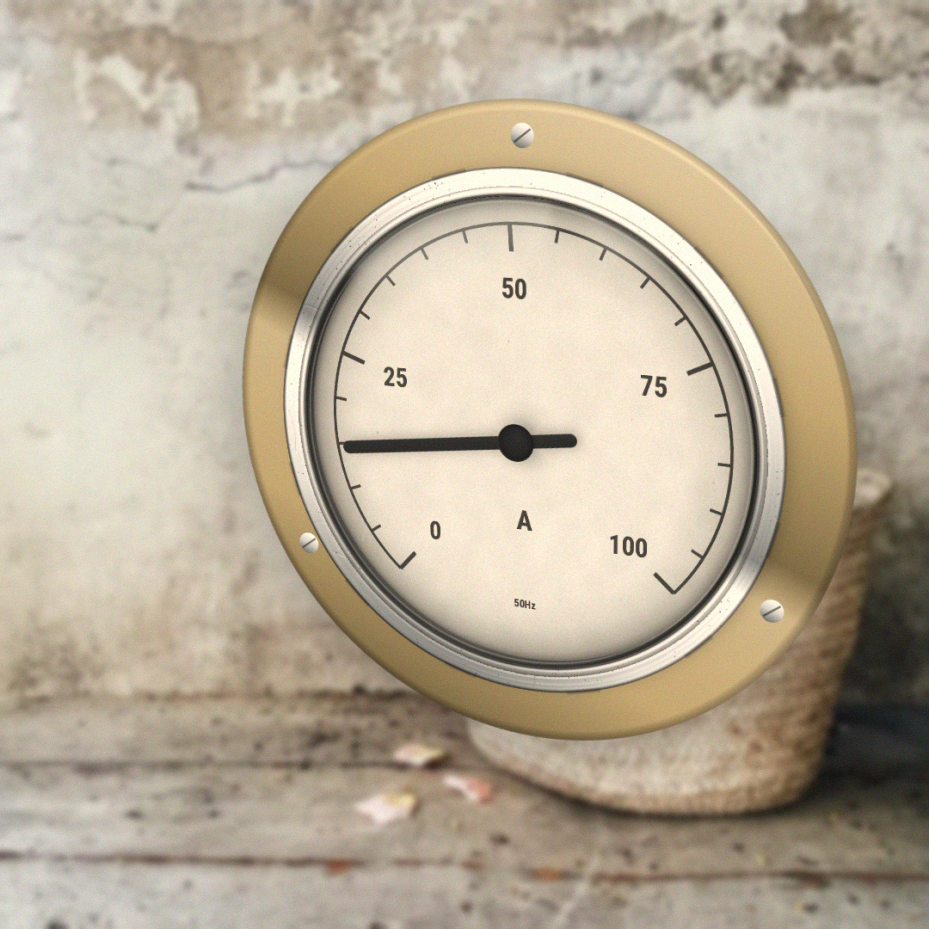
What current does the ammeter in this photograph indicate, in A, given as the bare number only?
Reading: 15
